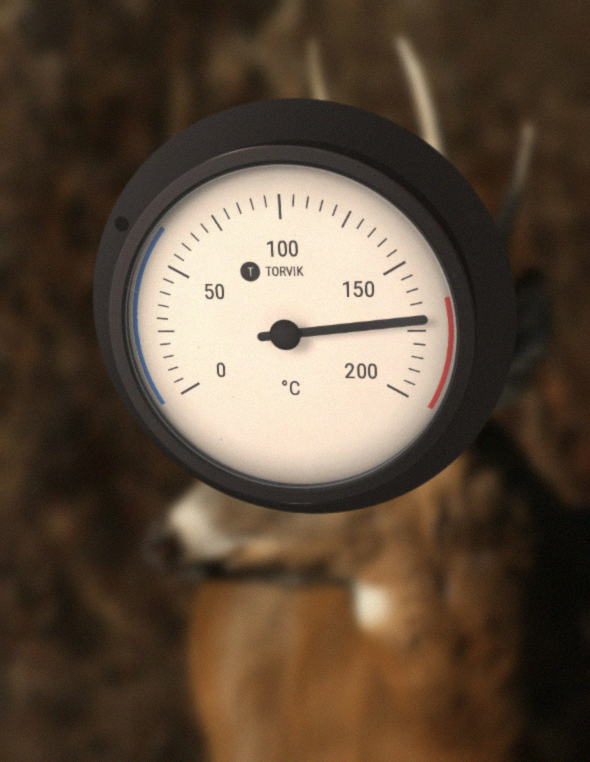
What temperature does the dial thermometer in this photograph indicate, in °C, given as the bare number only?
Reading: 170
